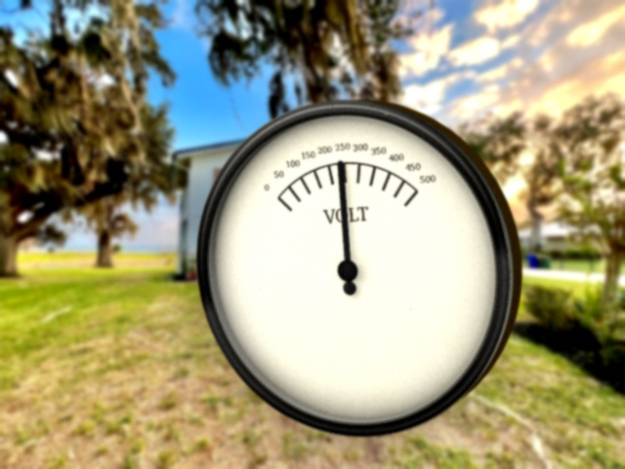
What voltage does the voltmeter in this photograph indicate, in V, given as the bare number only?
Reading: 250
